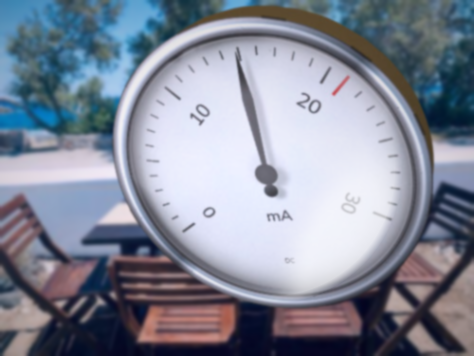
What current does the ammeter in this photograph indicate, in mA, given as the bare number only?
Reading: 15
